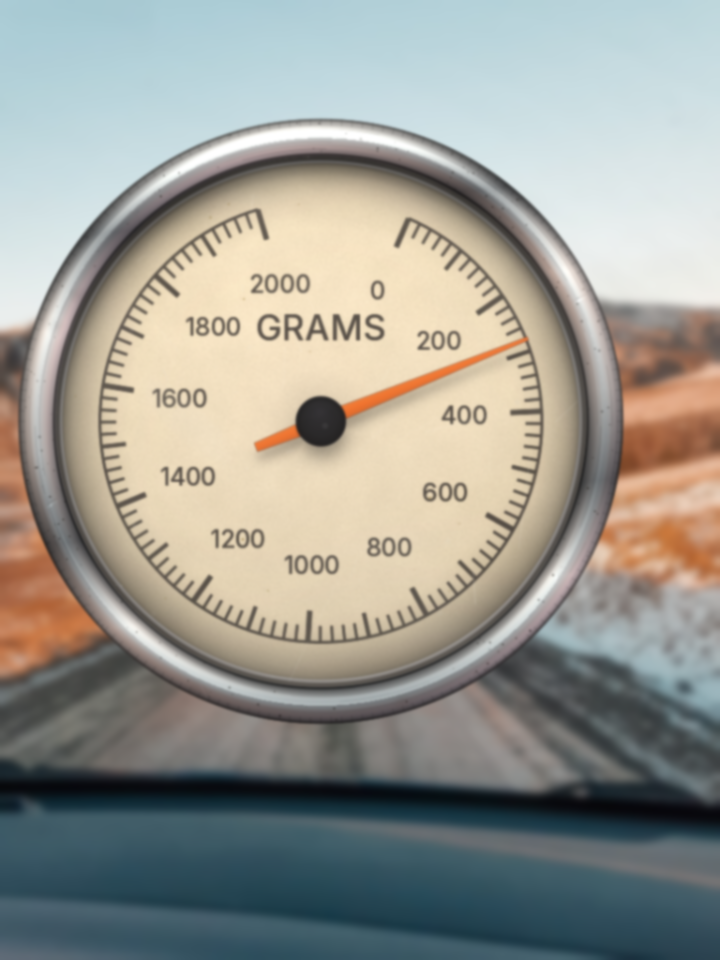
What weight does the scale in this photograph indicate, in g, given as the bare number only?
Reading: 280
